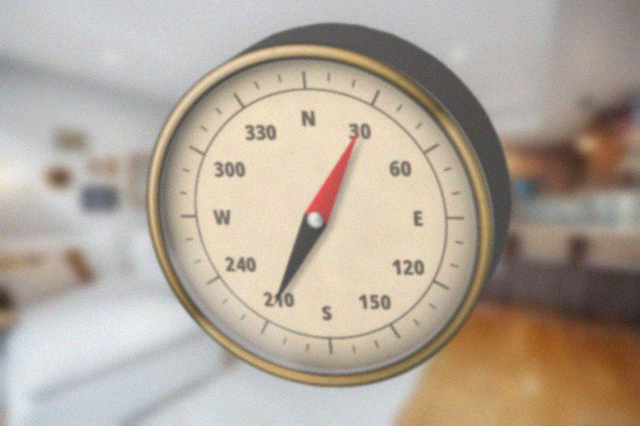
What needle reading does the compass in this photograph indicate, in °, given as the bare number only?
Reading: 30
